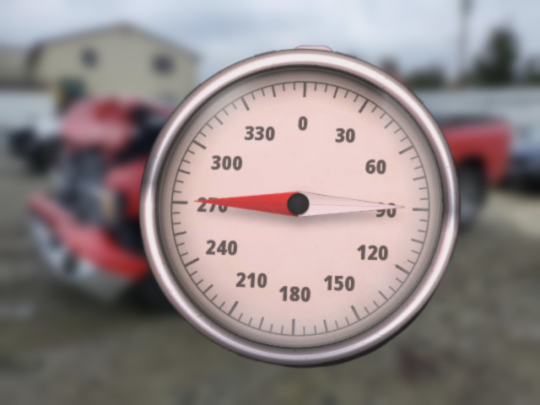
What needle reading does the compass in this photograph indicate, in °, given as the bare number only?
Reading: 270
